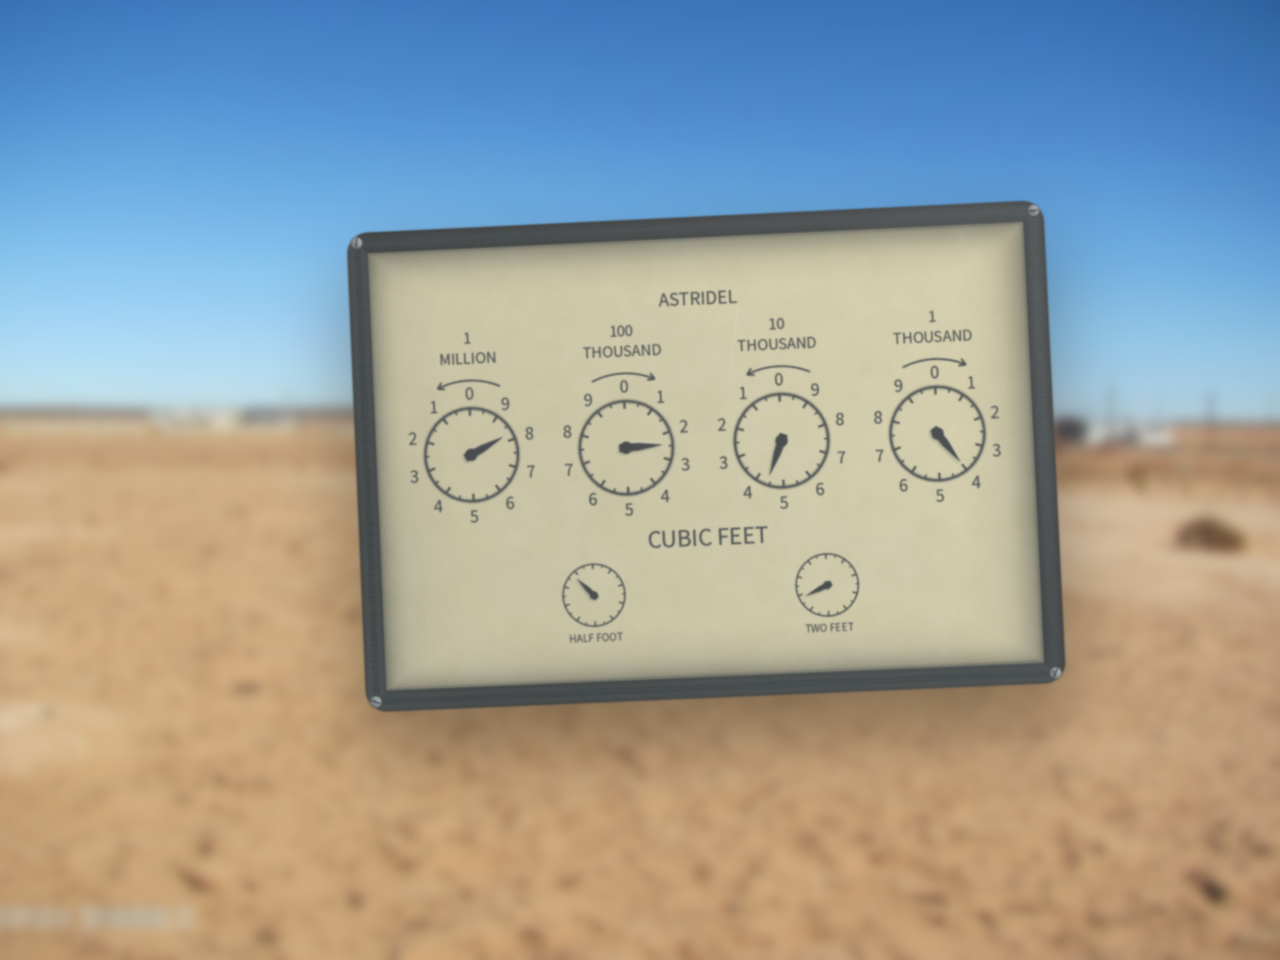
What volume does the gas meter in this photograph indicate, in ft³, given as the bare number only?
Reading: 824400
